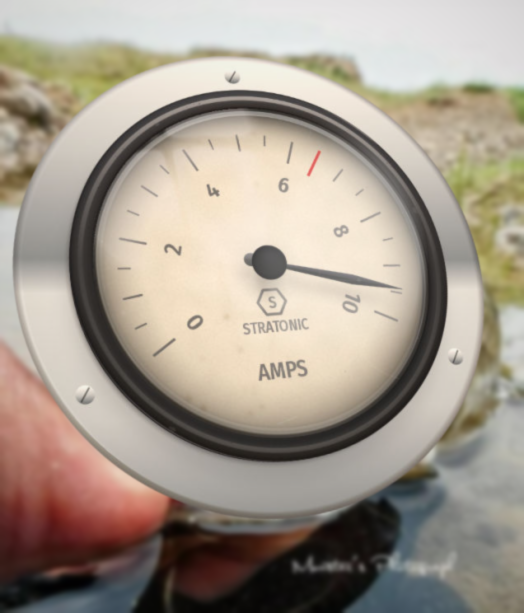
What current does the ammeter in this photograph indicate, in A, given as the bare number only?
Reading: 9.5
